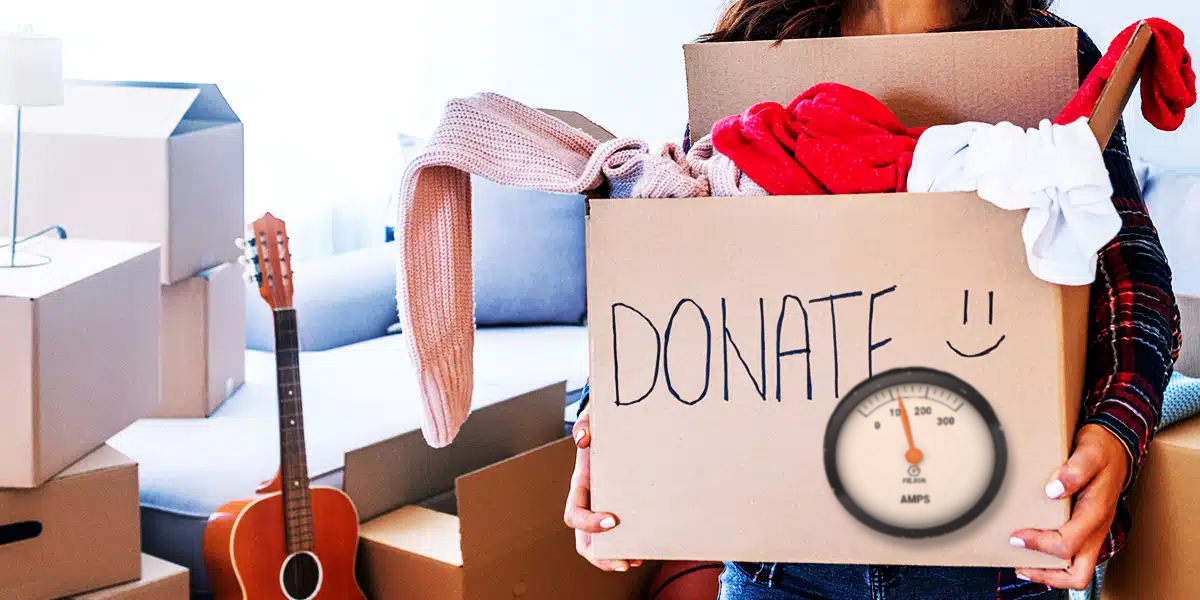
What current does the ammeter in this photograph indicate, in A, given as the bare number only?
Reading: 120
